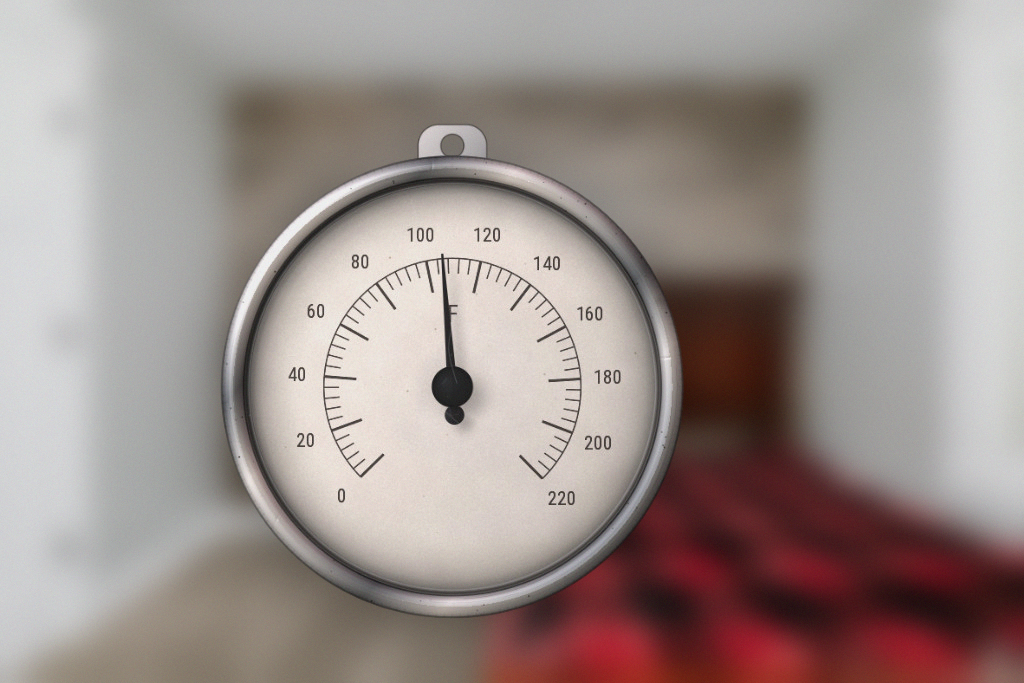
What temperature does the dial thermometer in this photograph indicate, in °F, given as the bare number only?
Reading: 106
